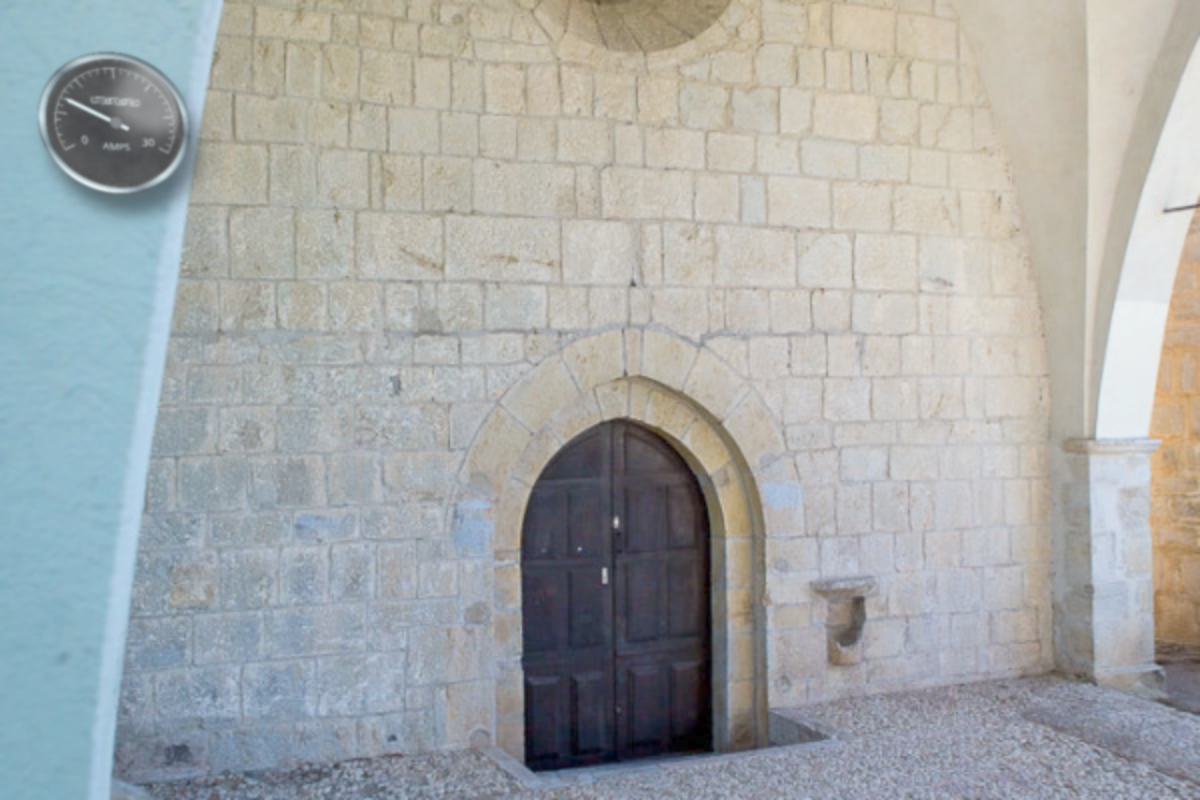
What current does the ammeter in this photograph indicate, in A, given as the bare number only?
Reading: 7
